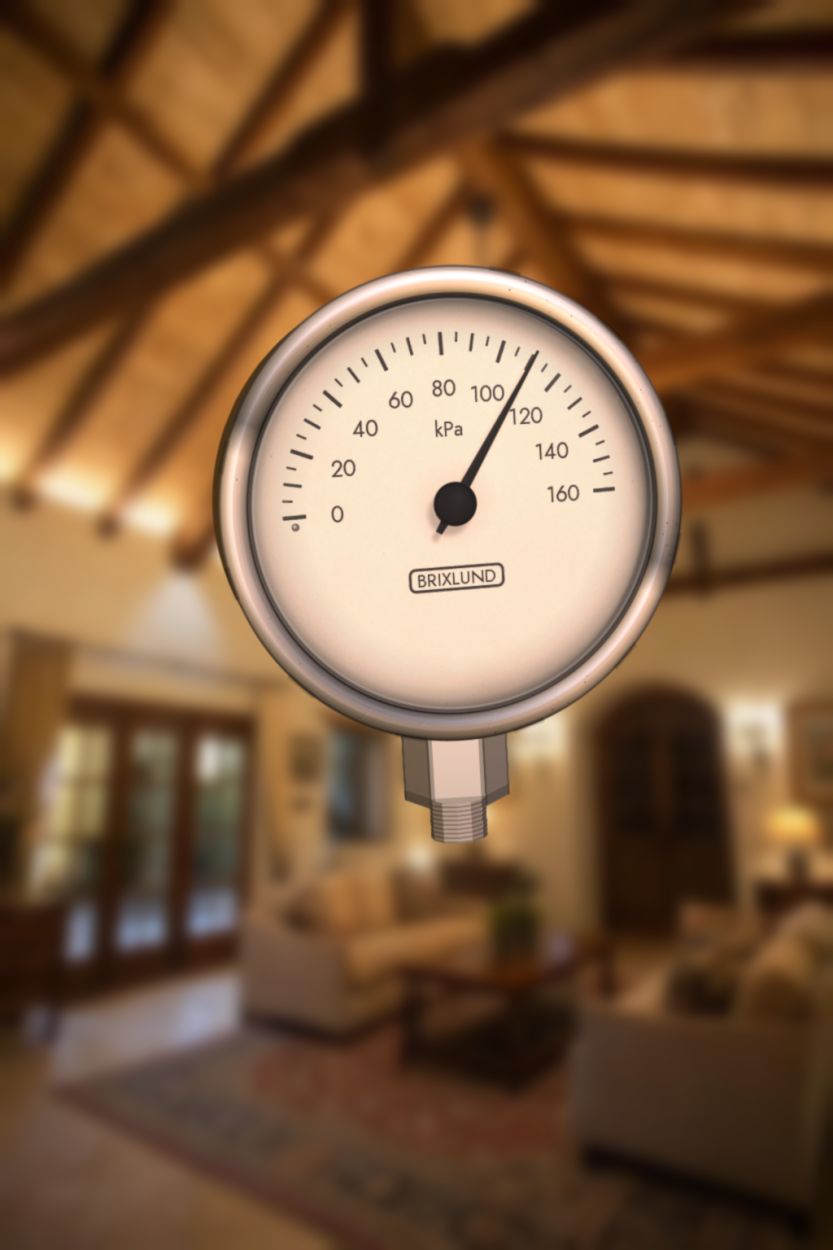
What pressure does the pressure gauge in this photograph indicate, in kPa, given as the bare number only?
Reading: 110
